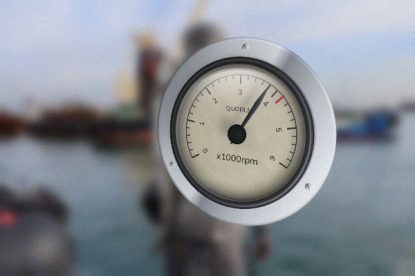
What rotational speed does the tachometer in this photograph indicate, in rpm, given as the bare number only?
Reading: 3800
